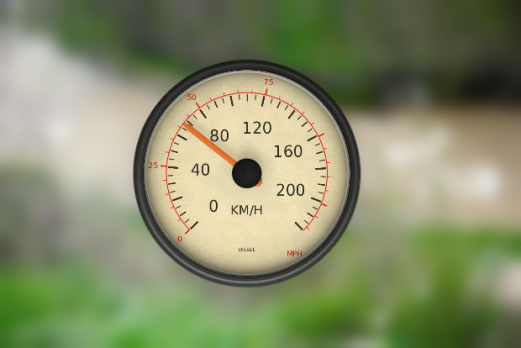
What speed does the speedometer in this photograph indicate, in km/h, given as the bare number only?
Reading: 67.5
